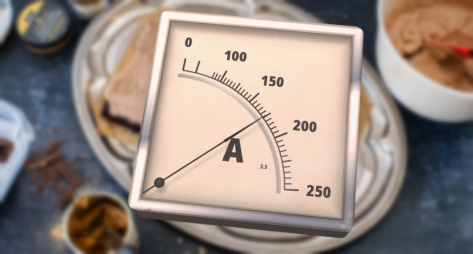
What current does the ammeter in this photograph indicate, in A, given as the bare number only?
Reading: 175
